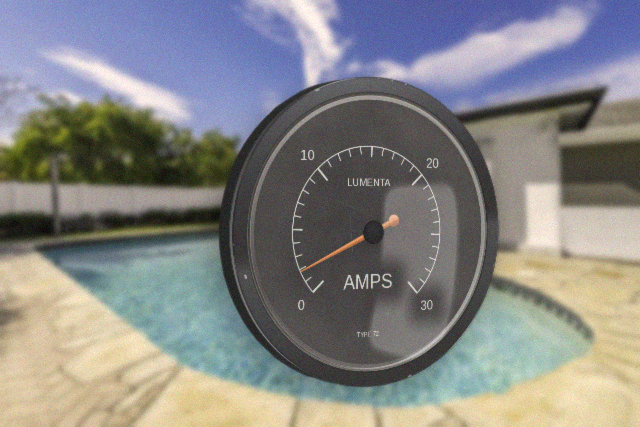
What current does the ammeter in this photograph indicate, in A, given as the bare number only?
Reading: 2
